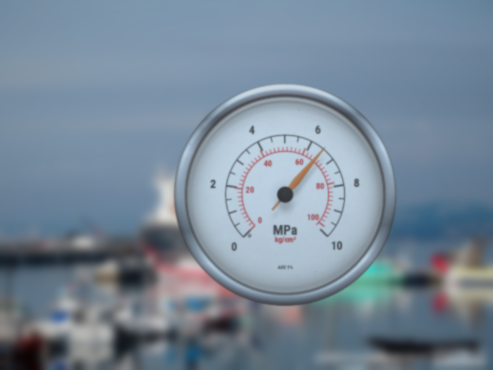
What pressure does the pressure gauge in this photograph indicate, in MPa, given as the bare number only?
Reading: 6.5
